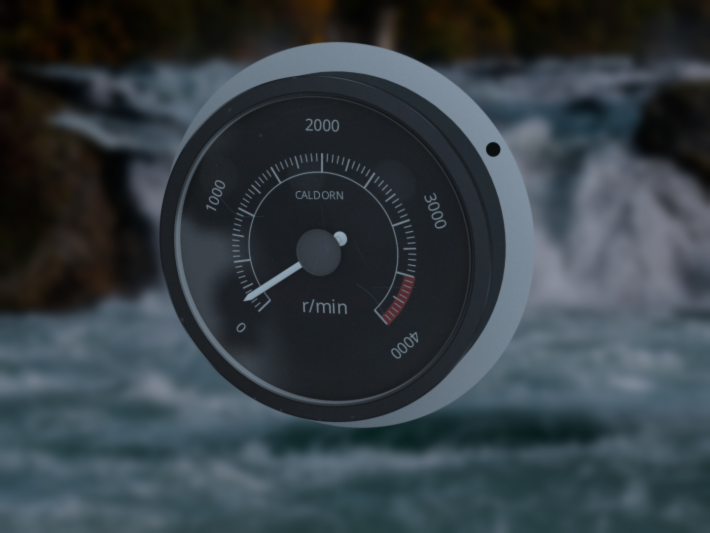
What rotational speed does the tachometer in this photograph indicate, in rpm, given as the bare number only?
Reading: 150
